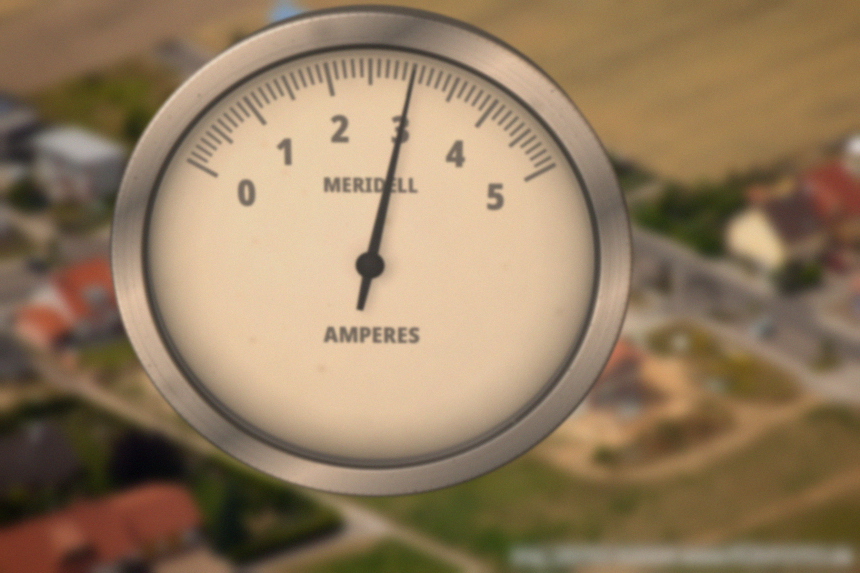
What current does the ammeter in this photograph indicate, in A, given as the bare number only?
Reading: 3
